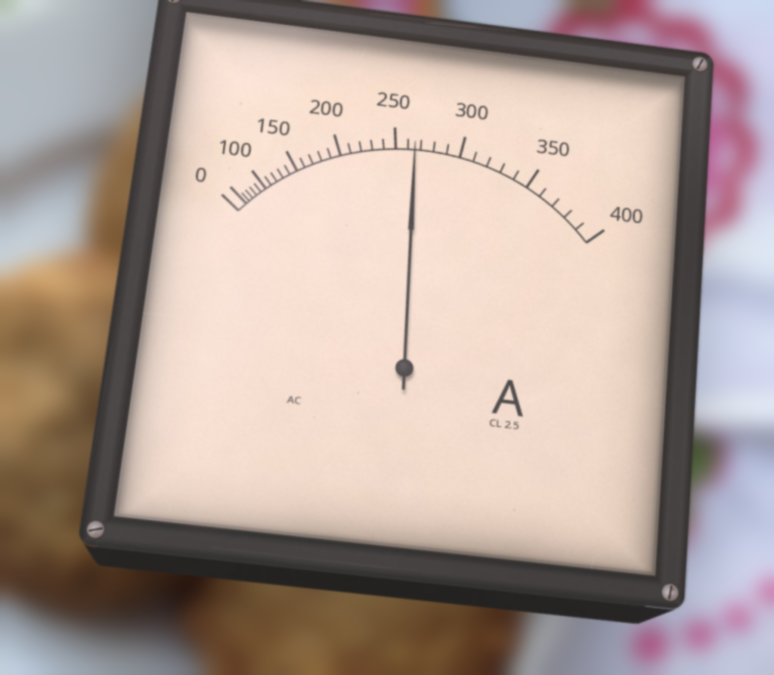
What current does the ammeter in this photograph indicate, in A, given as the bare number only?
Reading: 265
